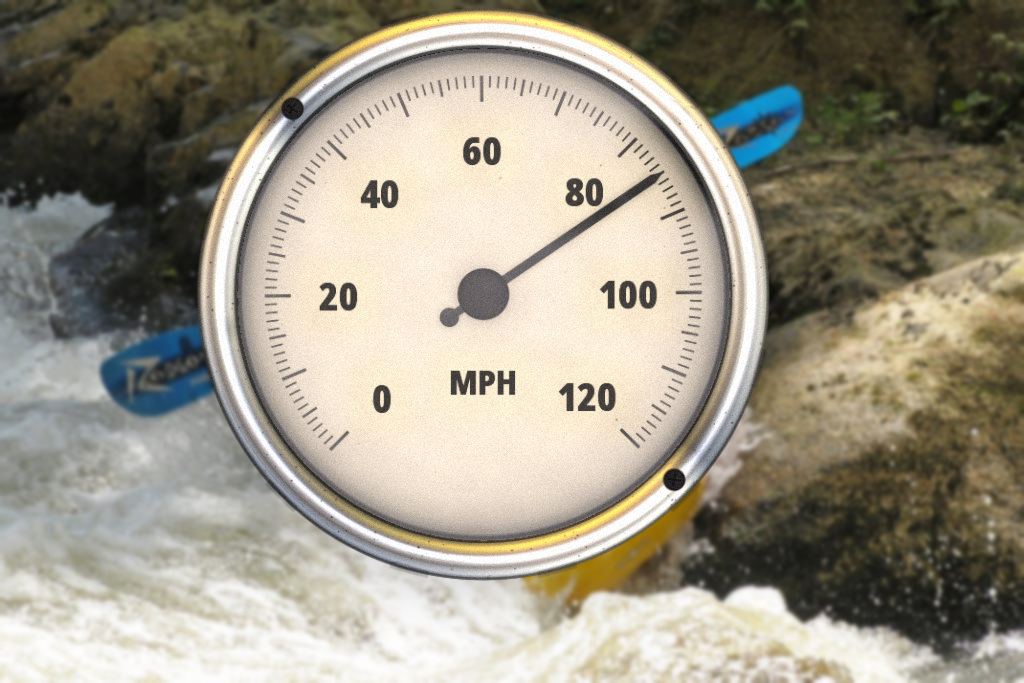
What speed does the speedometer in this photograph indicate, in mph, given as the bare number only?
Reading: 85
